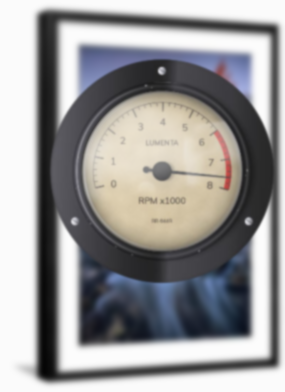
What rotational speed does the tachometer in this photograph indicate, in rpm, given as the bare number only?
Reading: 7600
